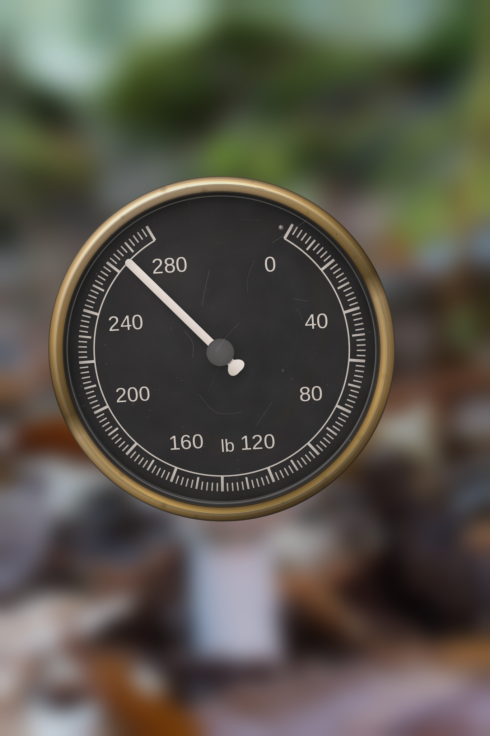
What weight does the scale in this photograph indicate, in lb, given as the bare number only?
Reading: 266
